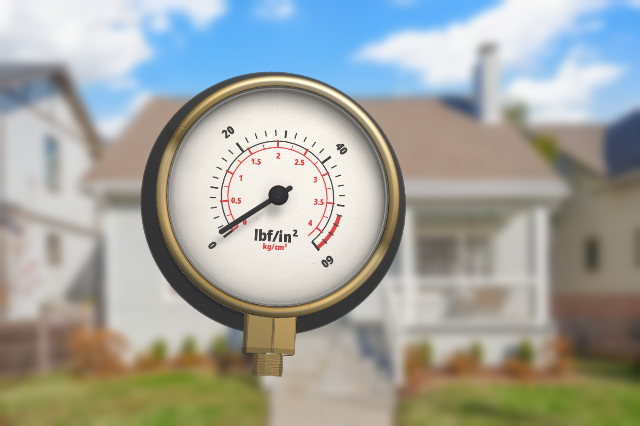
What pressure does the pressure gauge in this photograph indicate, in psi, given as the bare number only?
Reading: 1
